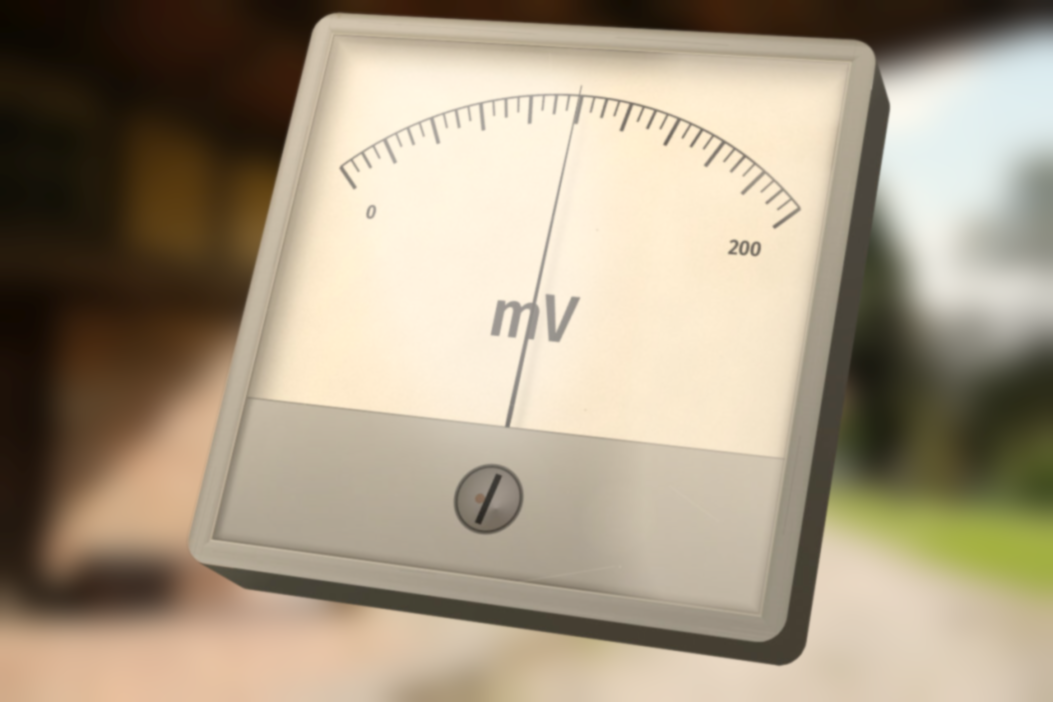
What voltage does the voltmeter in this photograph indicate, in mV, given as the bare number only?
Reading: 100
